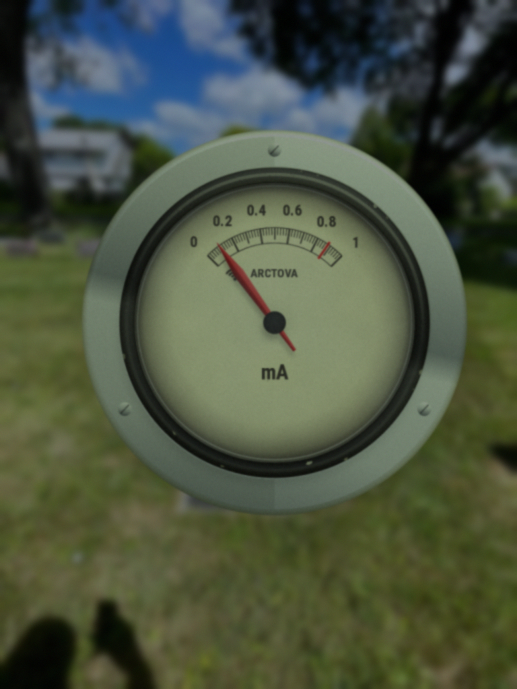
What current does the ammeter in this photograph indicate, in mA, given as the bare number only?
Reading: 0.1
